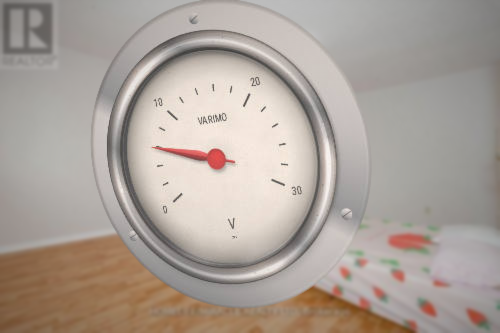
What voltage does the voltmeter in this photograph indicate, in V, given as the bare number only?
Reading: 6
